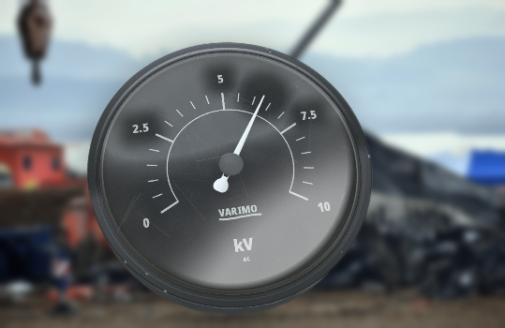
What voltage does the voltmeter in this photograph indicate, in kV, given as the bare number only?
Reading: 6.25
